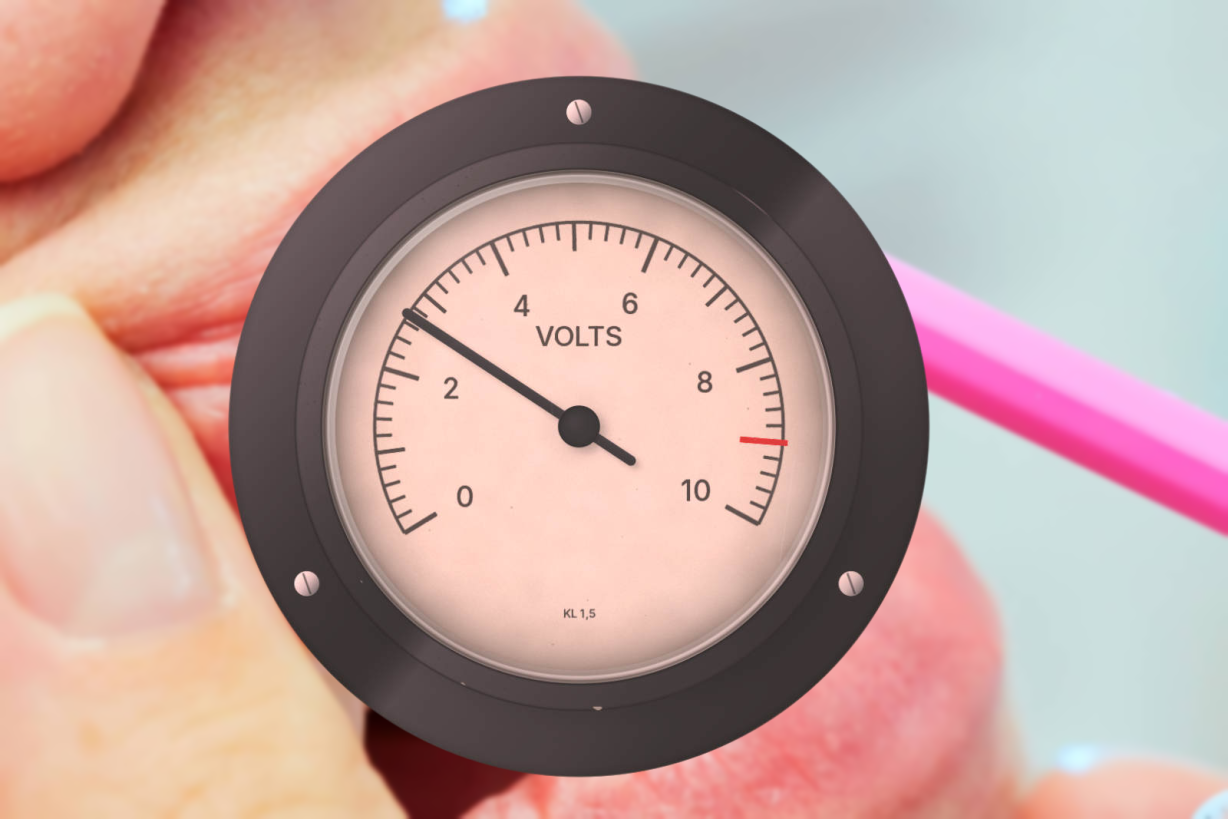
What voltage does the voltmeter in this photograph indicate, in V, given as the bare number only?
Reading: 2.7
